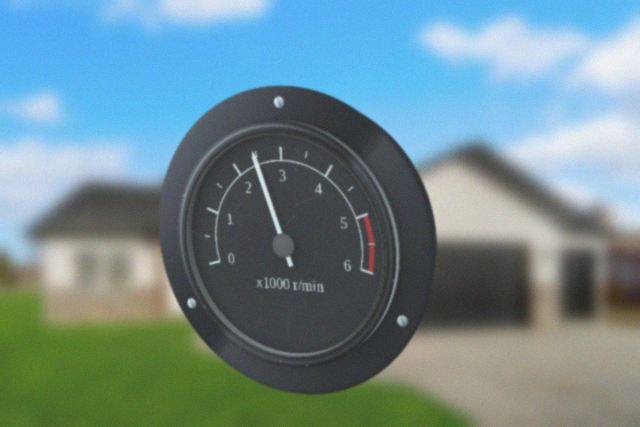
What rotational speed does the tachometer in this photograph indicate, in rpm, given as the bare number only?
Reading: 2500
